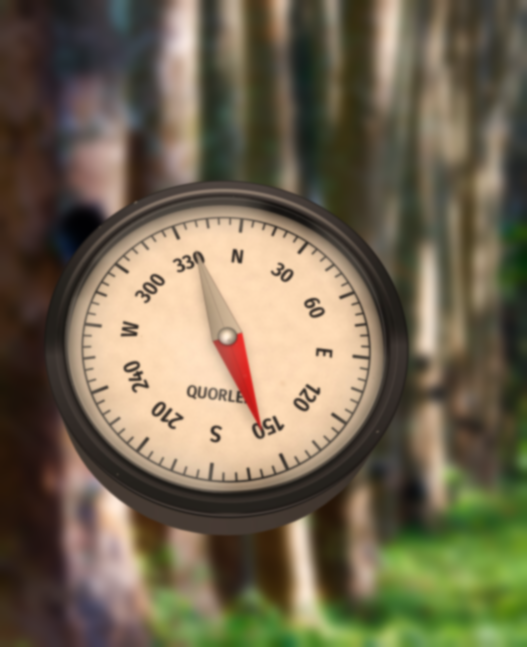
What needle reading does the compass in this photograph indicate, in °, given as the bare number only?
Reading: 155
